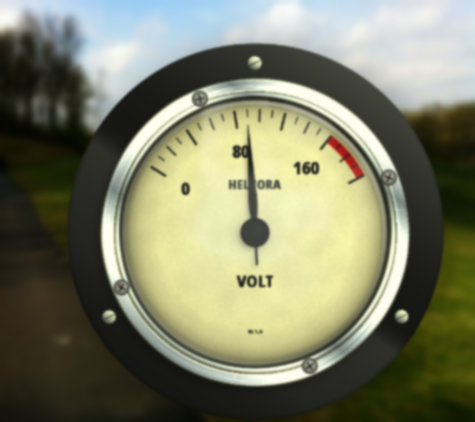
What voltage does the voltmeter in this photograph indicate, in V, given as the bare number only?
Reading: 90
